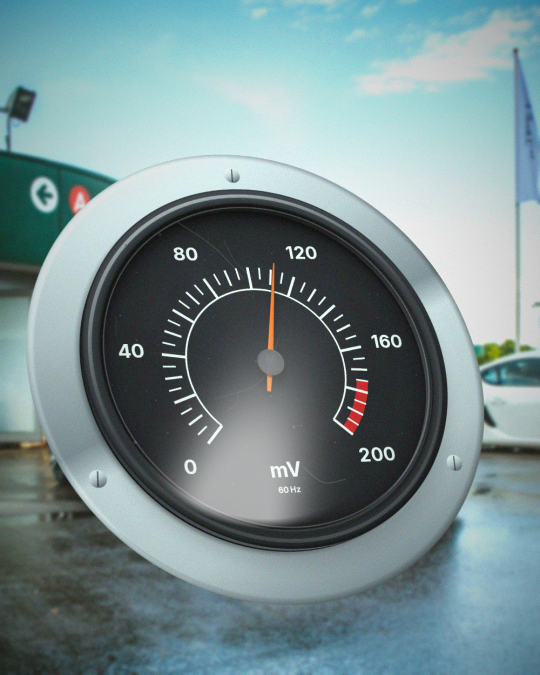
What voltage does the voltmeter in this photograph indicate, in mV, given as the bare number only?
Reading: 110
